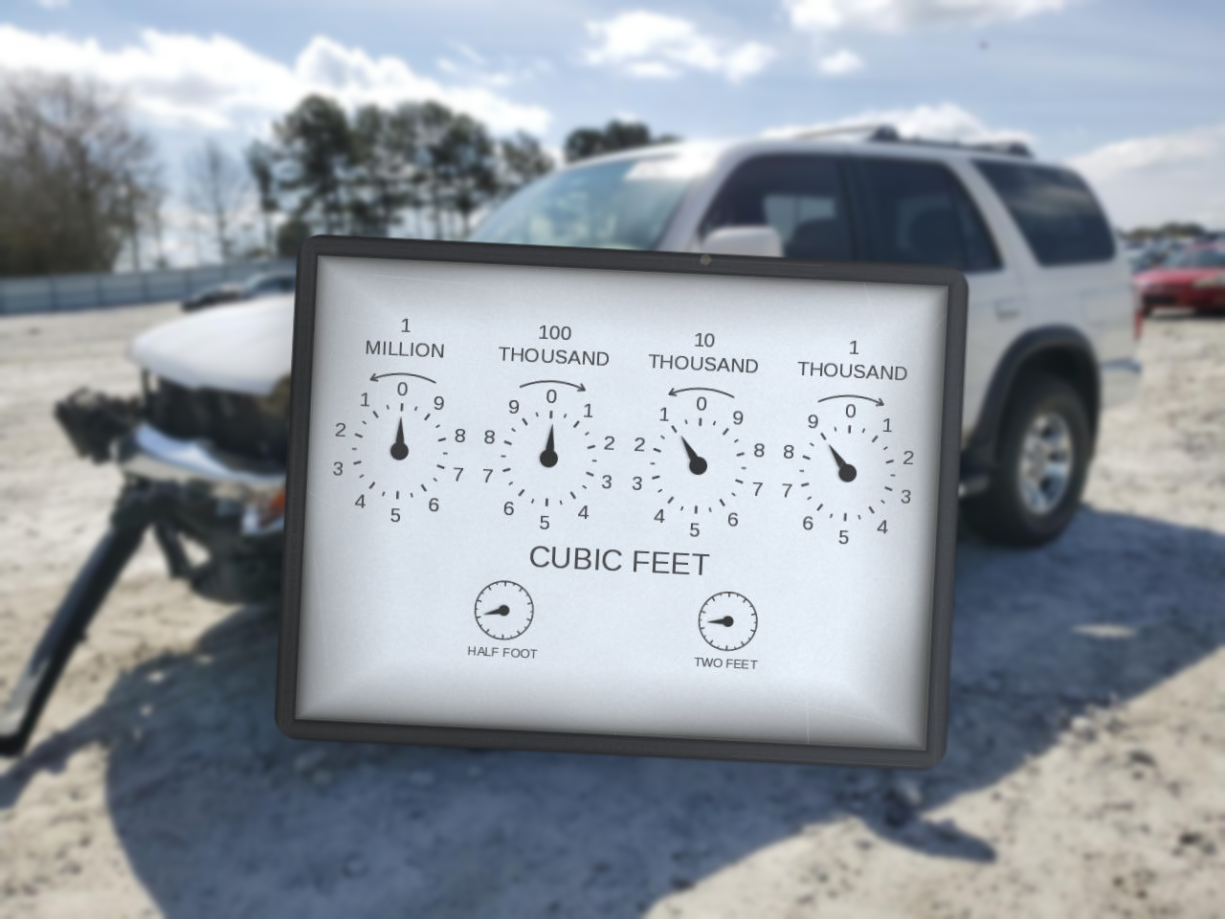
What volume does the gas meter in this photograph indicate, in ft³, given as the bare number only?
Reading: 900
